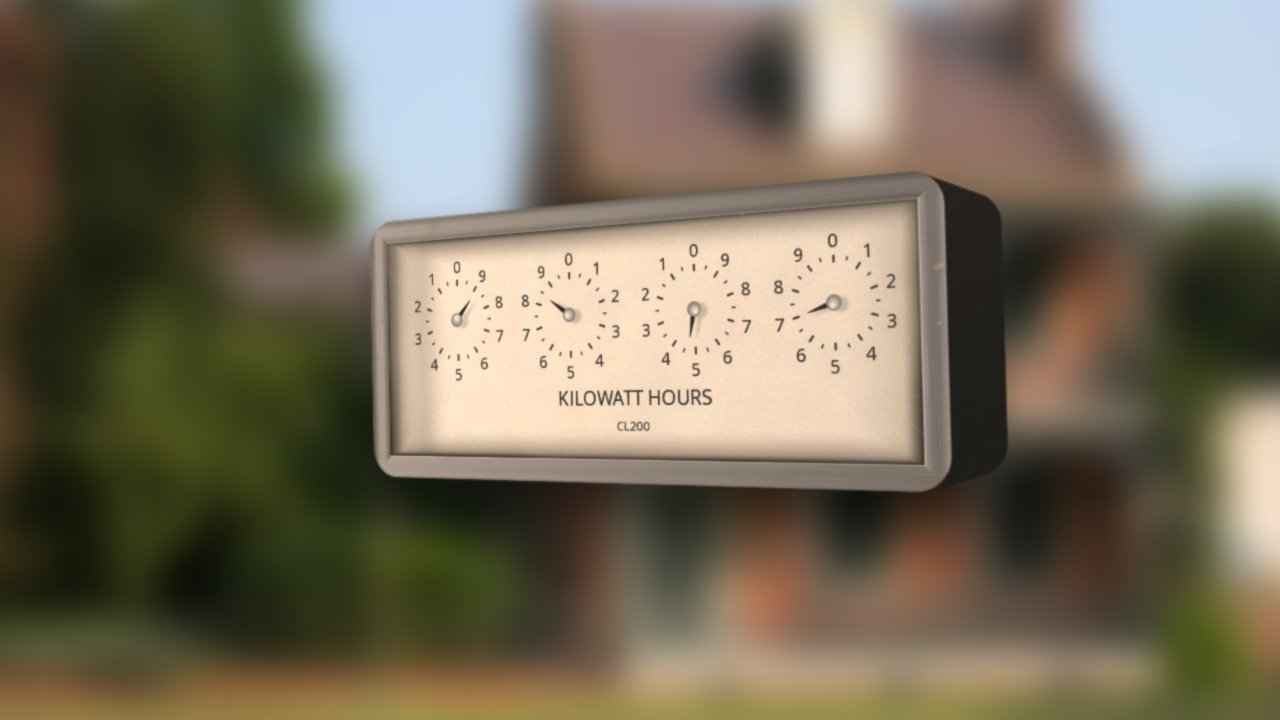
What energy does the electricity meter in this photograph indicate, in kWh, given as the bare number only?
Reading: 8847
